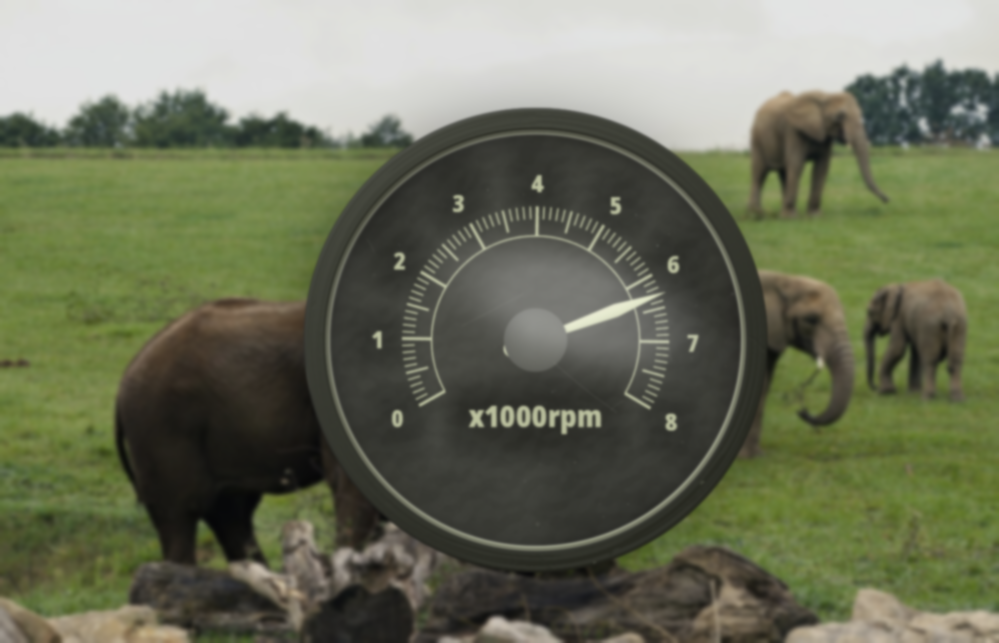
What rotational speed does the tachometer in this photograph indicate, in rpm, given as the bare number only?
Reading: 6300
